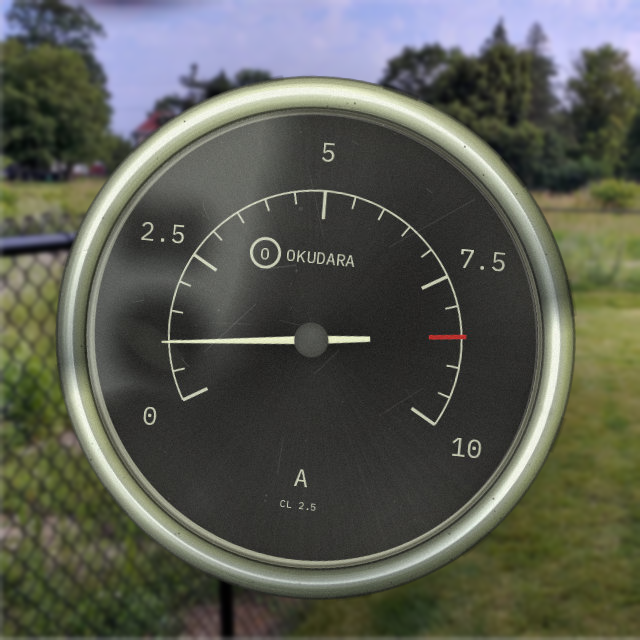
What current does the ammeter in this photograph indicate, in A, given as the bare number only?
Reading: 1
